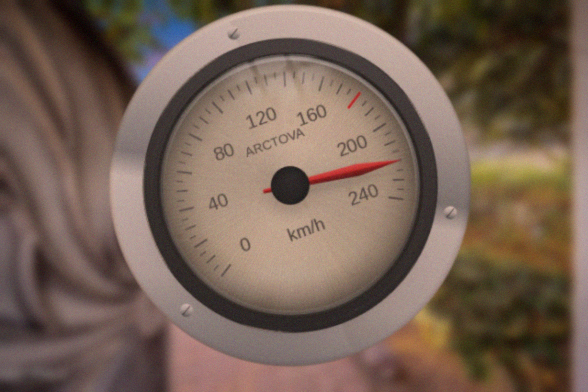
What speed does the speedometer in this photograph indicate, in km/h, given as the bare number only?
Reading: 220
